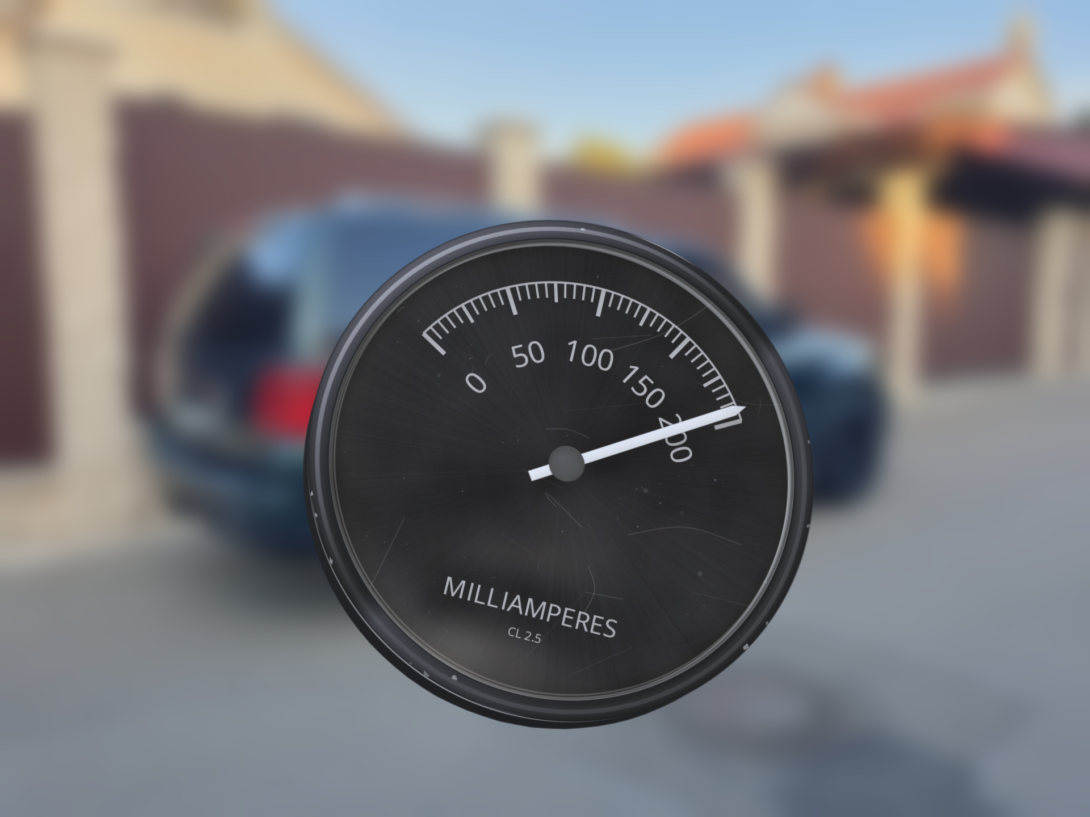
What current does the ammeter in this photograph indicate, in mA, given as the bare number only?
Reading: 195
